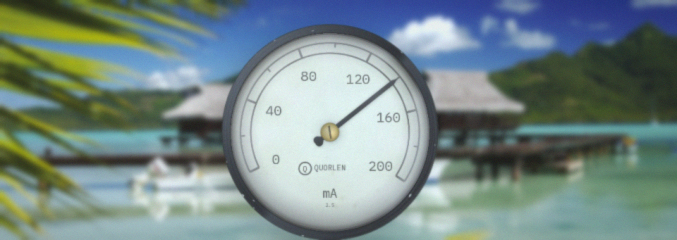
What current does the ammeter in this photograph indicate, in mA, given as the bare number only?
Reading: 140
